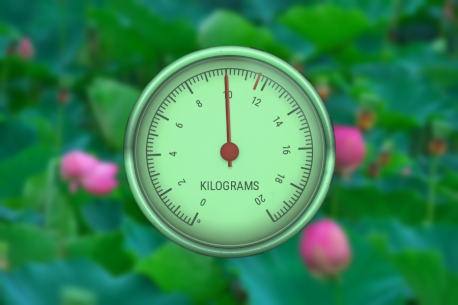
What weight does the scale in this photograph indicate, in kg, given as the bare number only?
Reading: 10
